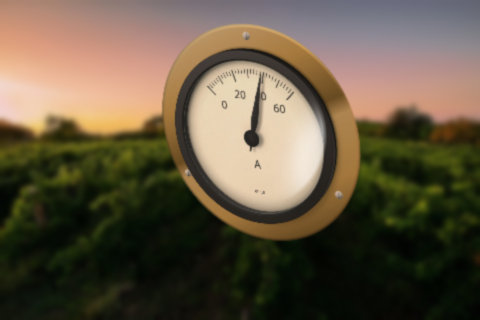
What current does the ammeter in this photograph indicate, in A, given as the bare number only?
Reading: 40
